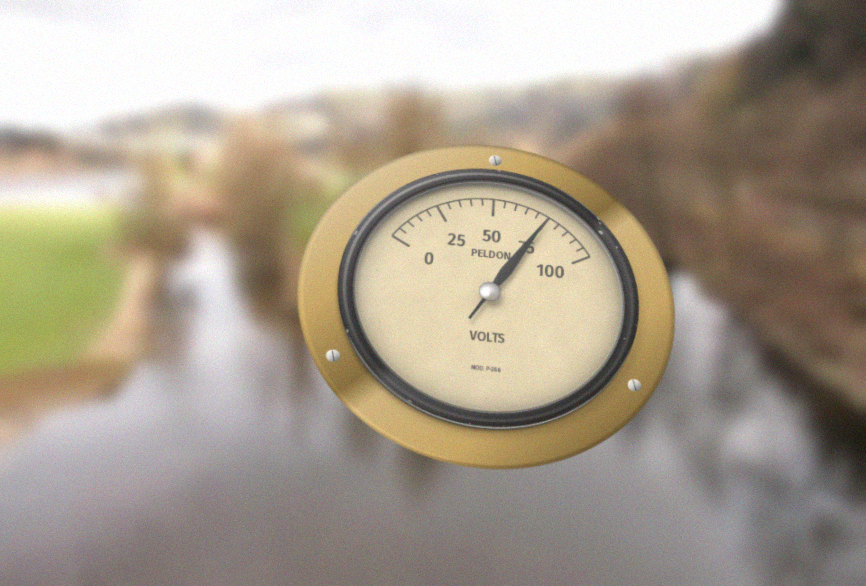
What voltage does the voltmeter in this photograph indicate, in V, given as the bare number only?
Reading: 75
